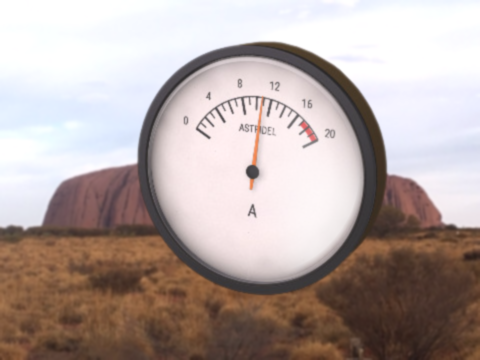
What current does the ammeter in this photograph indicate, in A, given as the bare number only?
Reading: 11
